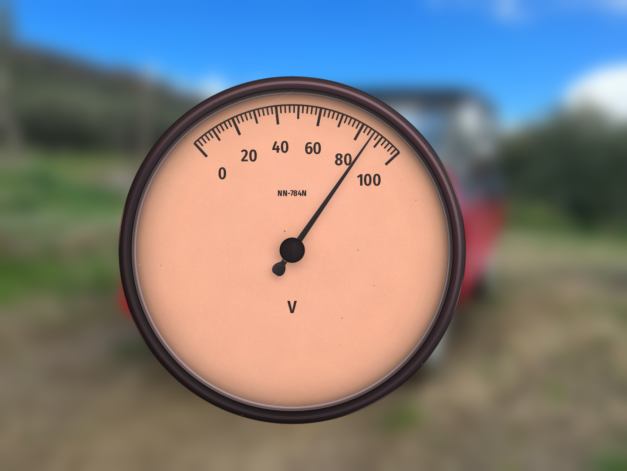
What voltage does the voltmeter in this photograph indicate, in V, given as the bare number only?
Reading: 86
